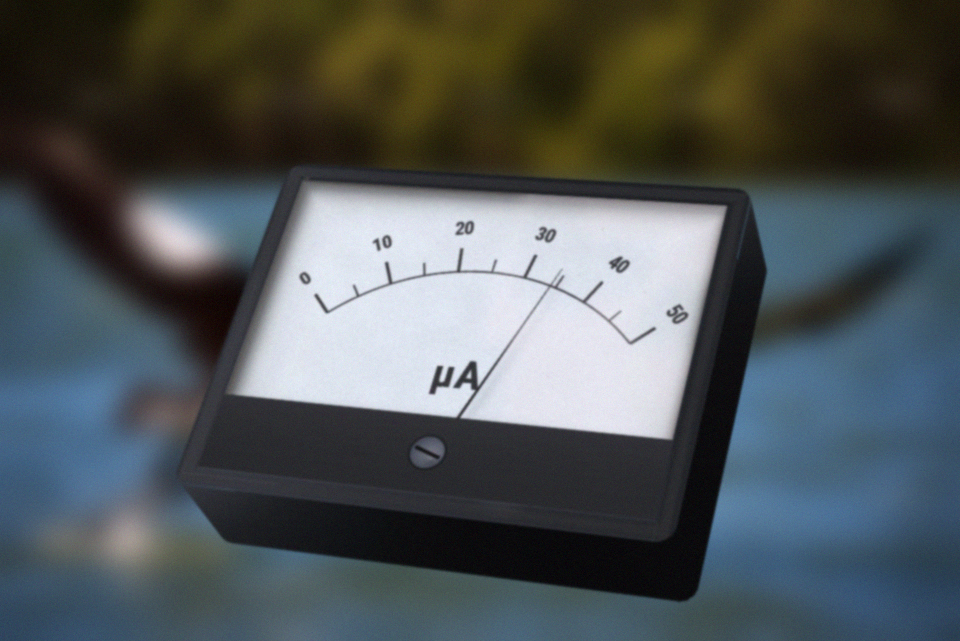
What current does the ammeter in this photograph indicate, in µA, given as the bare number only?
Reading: 35
